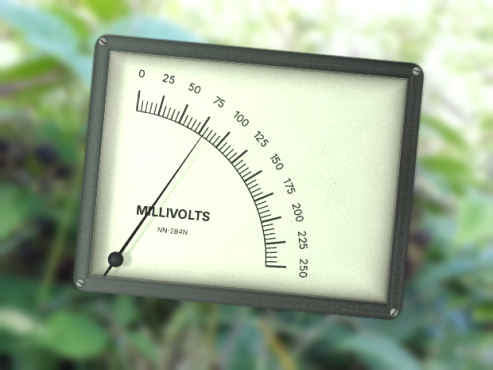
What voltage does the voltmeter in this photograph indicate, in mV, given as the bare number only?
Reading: 80
